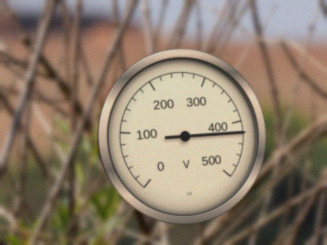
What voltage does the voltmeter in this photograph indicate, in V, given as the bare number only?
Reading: 420
